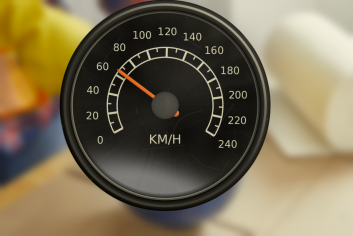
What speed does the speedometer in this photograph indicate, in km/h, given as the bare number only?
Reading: 65
